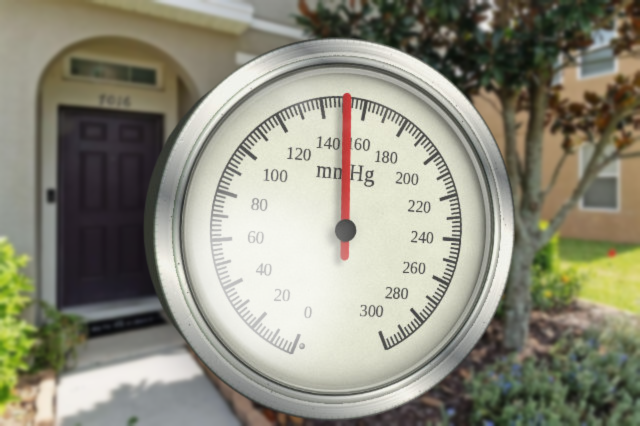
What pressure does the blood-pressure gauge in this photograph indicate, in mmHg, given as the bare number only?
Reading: 150
